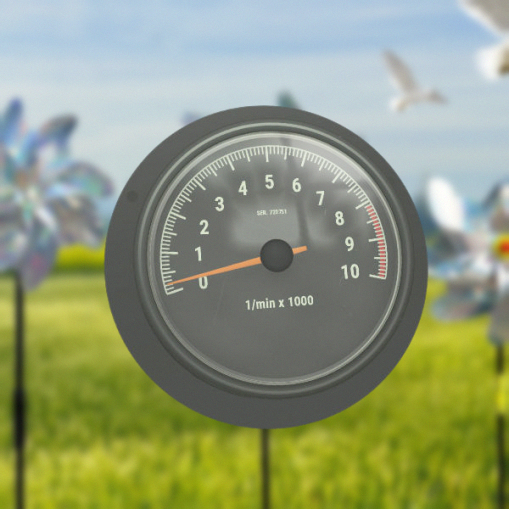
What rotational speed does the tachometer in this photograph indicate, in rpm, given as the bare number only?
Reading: 200
